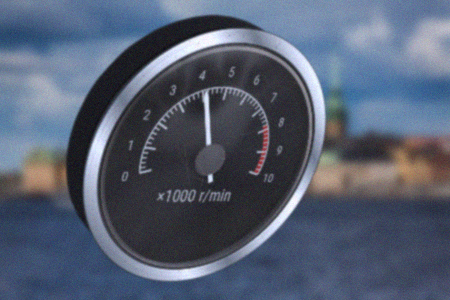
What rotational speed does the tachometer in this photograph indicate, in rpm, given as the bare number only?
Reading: 4000
